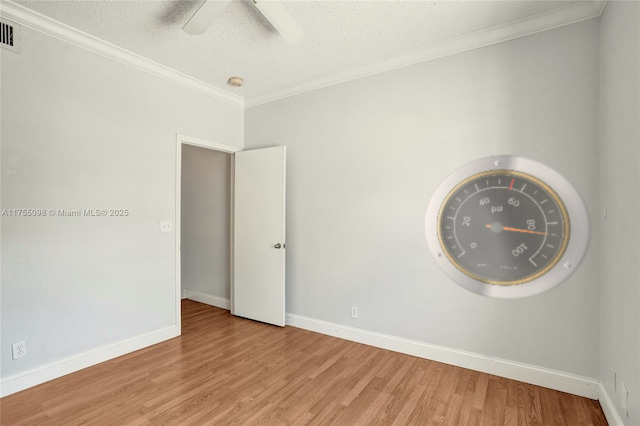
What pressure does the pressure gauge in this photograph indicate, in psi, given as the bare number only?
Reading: 85
